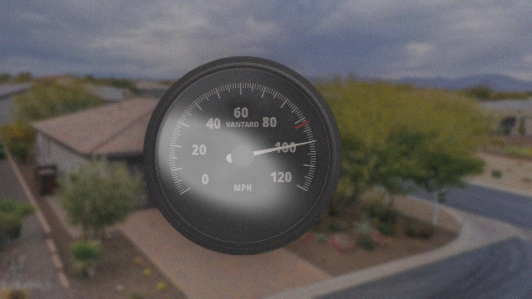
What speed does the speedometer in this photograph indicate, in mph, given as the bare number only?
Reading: 100
